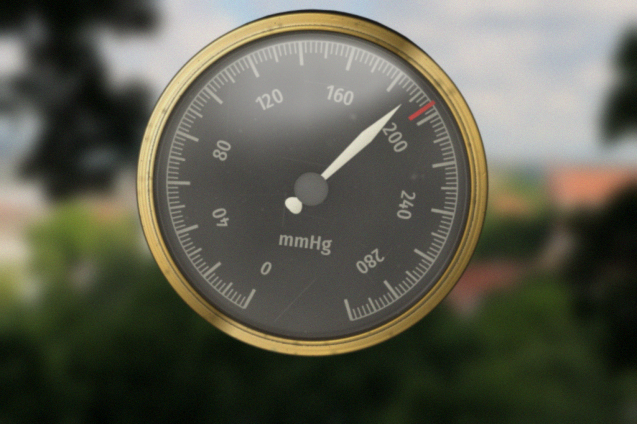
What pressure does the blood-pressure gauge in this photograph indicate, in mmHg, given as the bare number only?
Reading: 188
